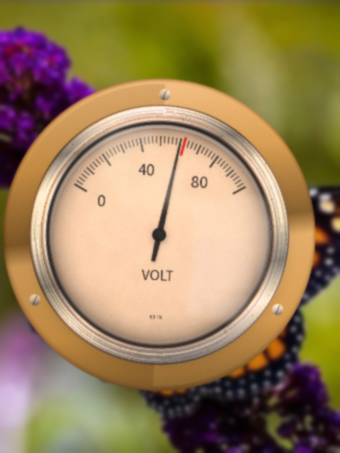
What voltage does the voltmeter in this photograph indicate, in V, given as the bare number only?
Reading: 60
